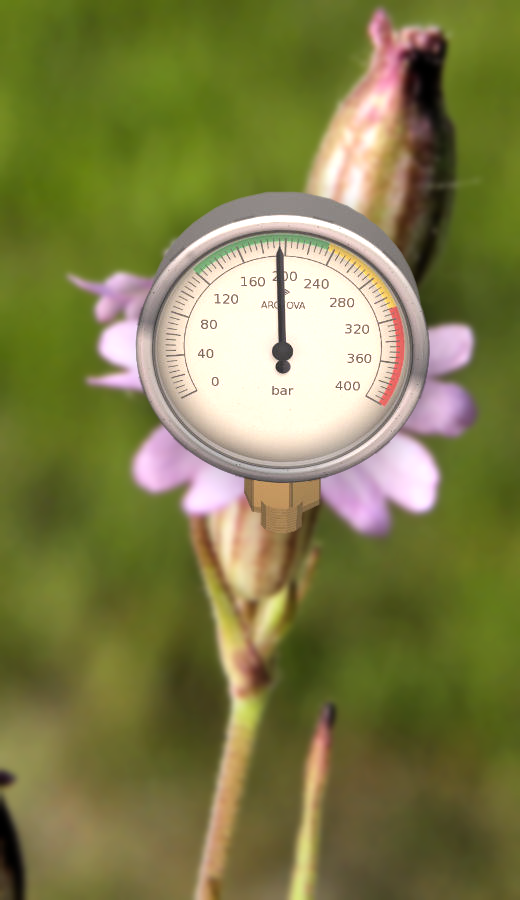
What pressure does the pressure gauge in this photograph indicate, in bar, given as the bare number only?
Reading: 195
